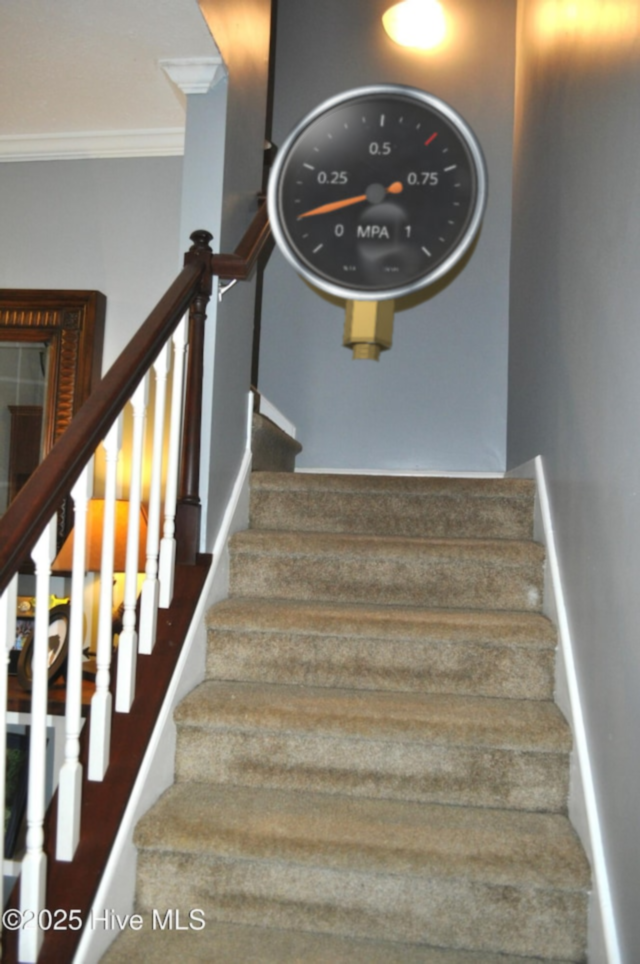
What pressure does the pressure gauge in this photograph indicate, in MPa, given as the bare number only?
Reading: 0.1
